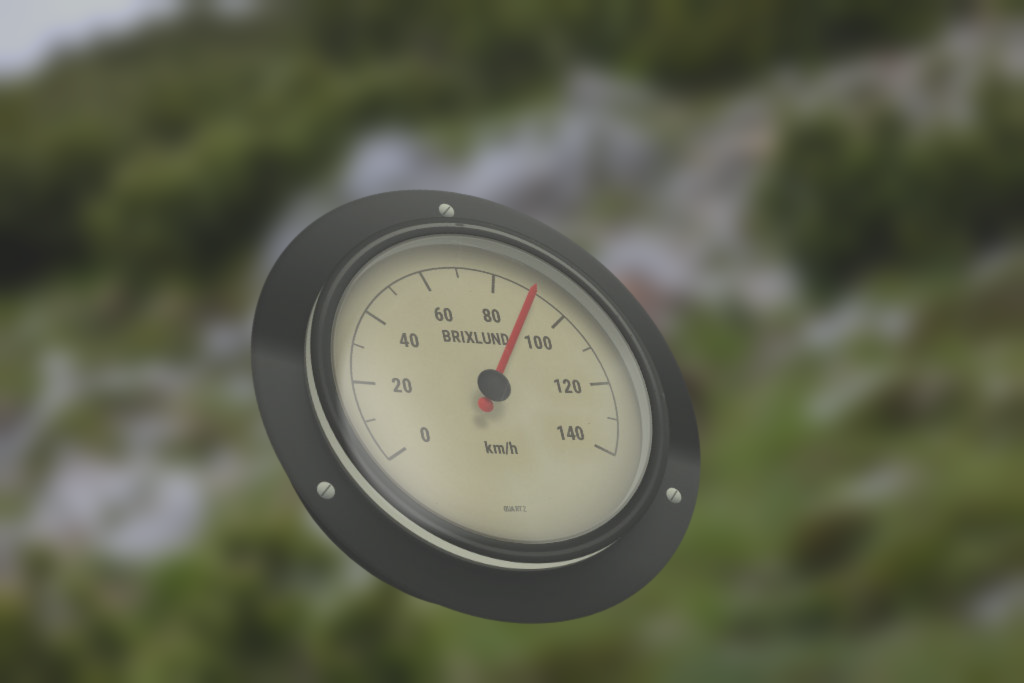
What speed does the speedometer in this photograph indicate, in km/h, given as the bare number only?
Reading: 90
